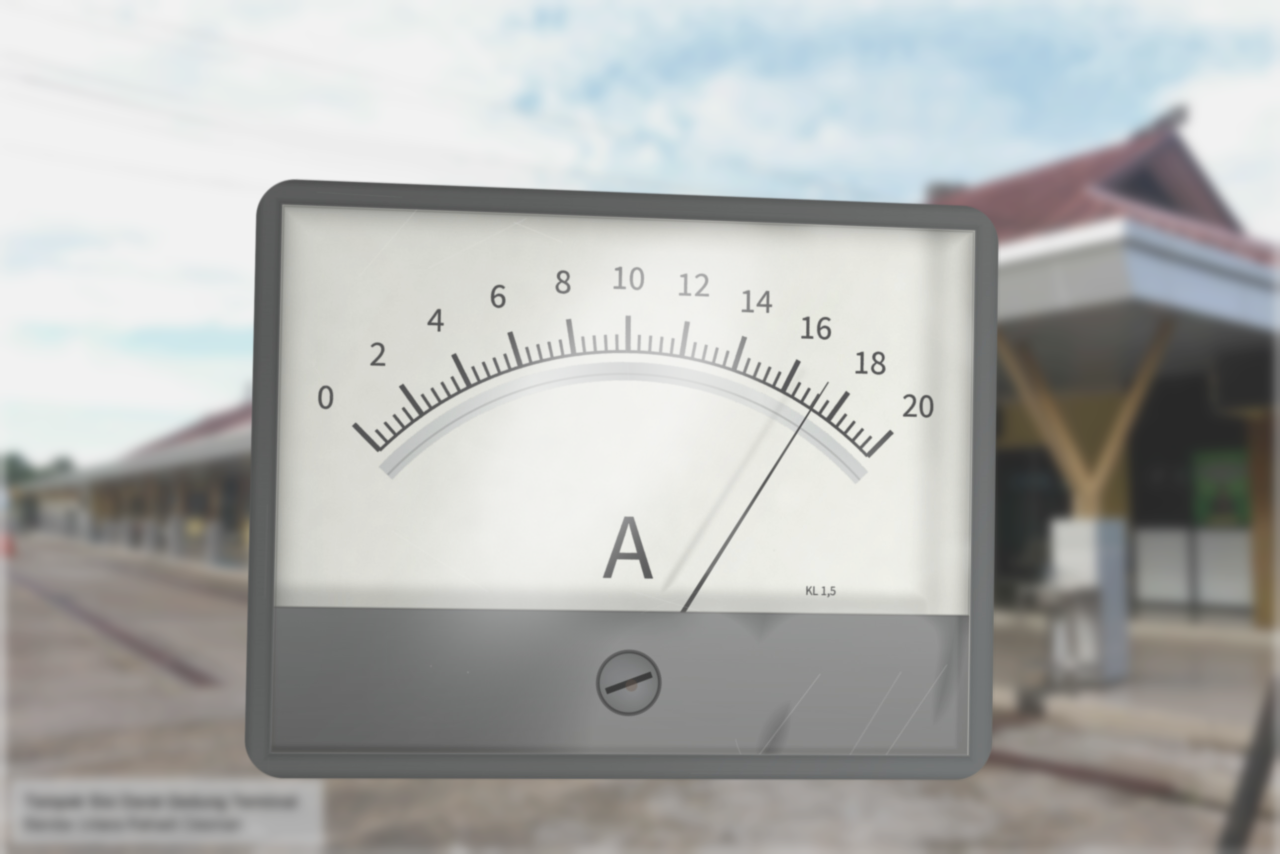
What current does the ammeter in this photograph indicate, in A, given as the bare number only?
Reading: 17.2
